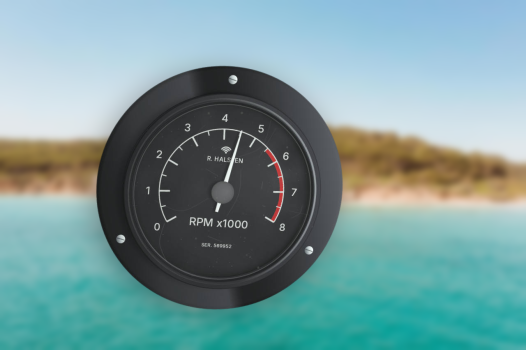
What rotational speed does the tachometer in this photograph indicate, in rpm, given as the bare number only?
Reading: 4500
